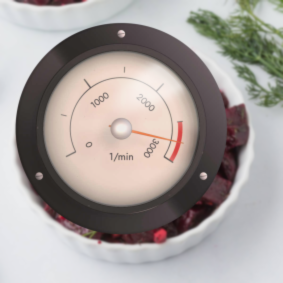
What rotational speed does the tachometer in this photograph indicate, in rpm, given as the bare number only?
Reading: 2750
